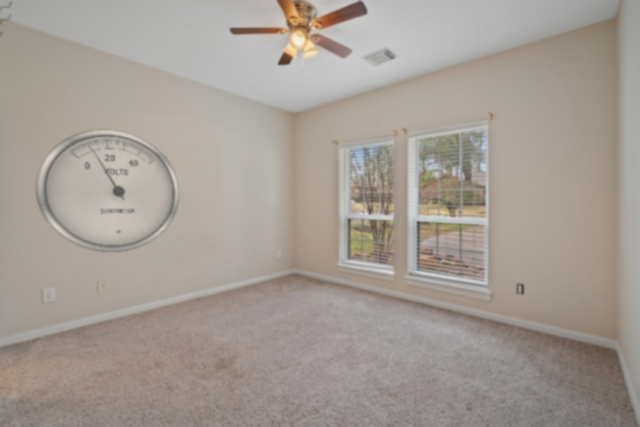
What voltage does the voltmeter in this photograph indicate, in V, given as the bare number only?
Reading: 10
